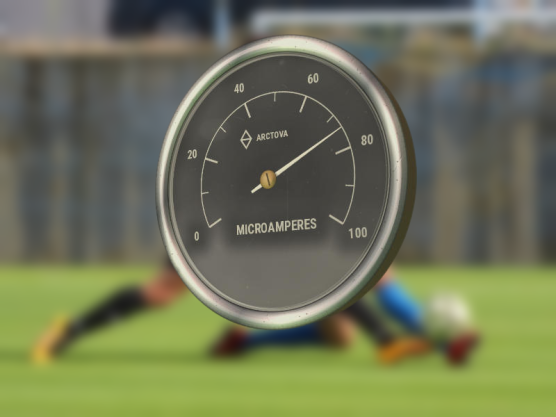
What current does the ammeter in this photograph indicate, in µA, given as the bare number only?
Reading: 75
